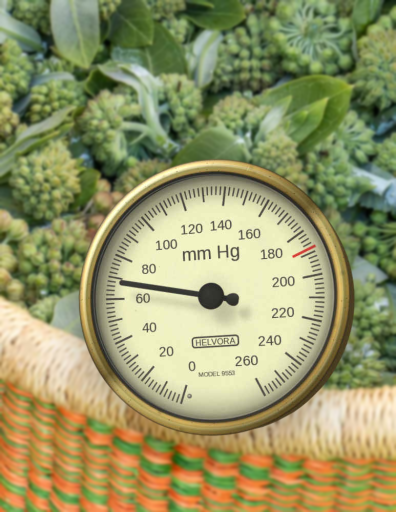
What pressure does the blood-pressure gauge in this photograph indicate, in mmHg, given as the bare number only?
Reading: 68
